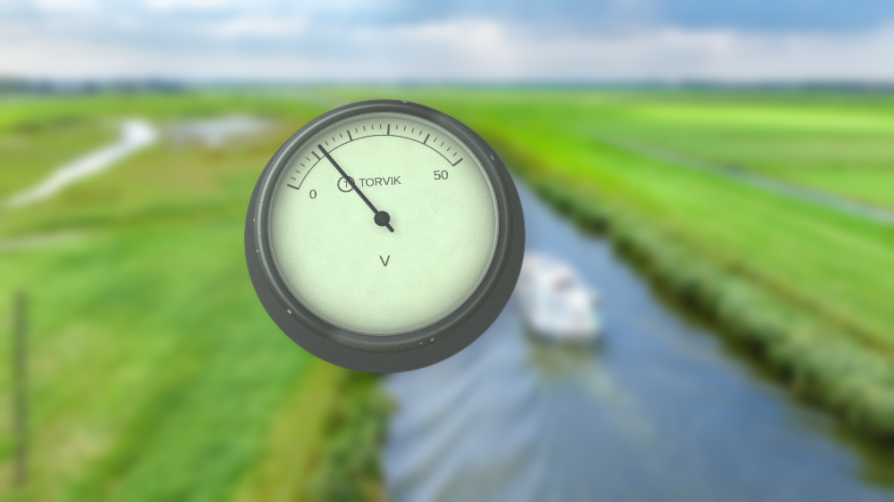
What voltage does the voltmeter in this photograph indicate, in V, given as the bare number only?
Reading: 12
